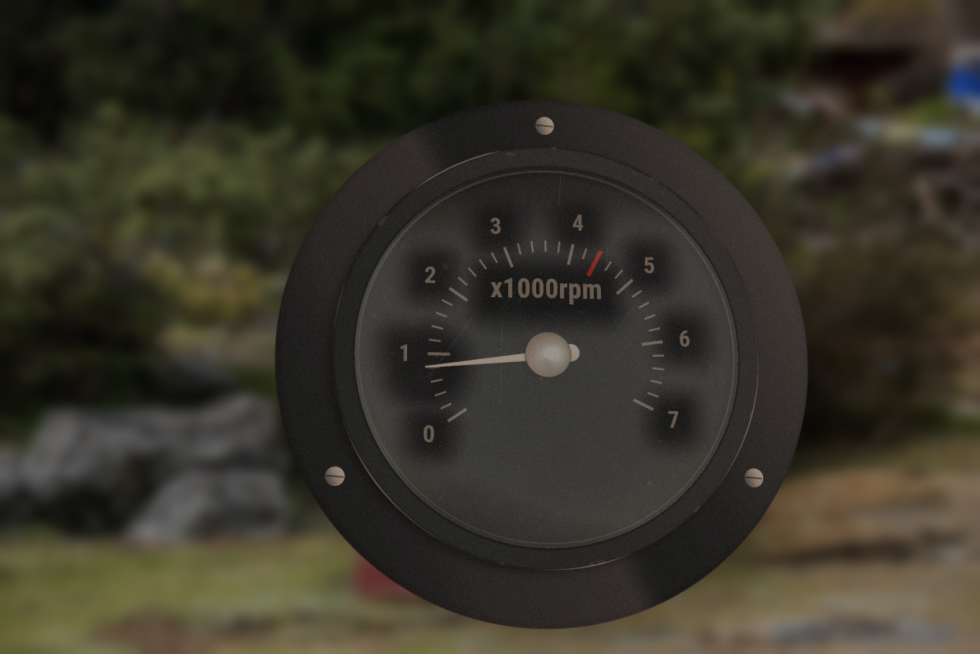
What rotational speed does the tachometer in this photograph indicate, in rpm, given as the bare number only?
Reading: 800
